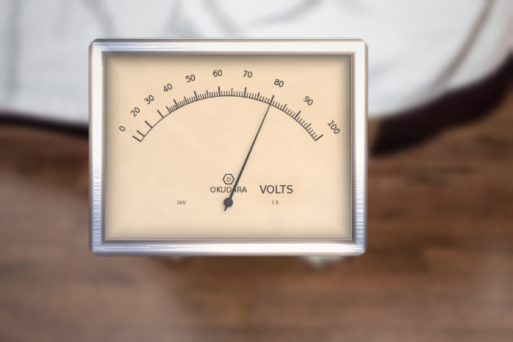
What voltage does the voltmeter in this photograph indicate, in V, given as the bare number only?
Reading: 80
